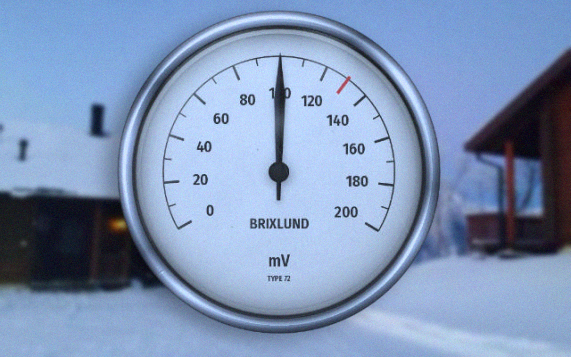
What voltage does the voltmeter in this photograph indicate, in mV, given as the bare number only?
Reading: 100
